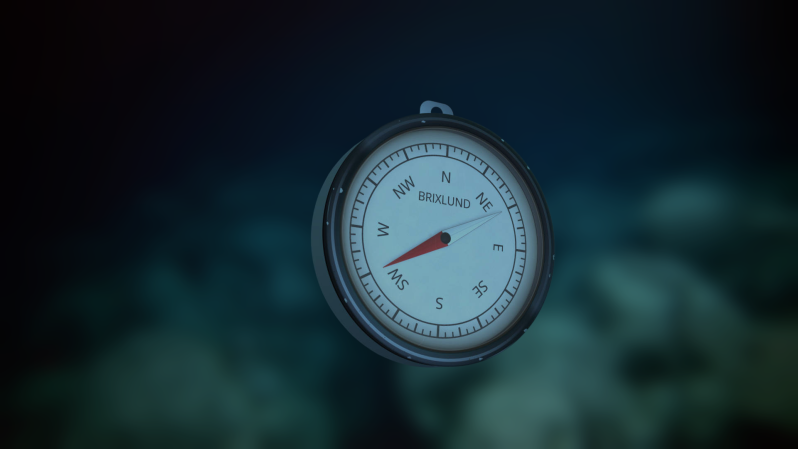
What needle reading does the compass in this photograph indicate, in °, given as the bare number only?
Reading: 240
